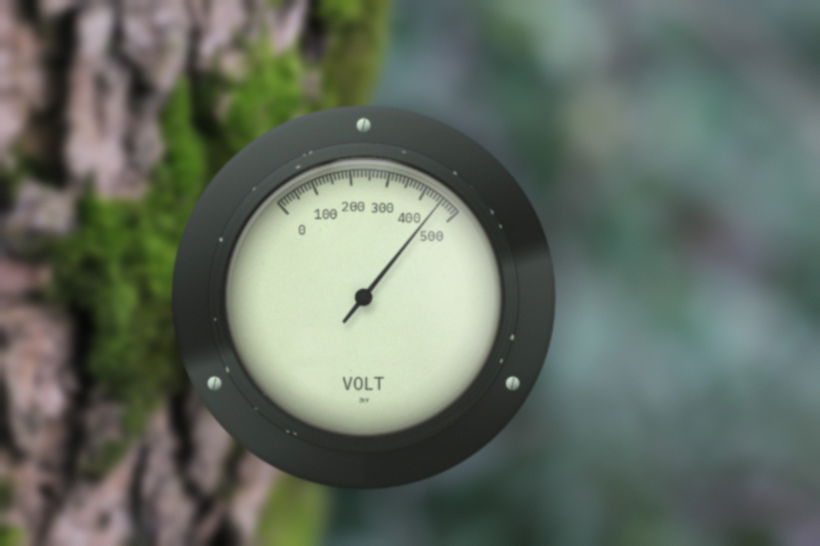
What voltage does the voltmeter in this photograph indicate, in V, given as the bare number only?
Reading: 450
